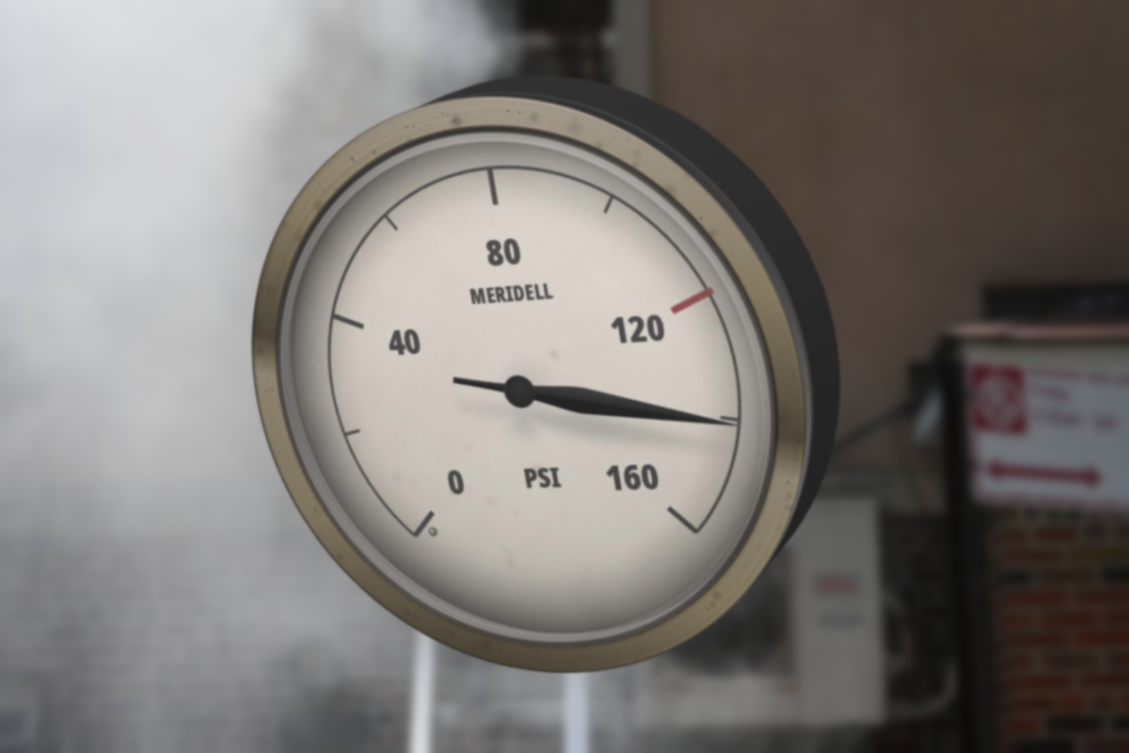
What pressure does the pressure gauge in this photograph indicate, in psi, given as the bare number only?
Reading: 140
